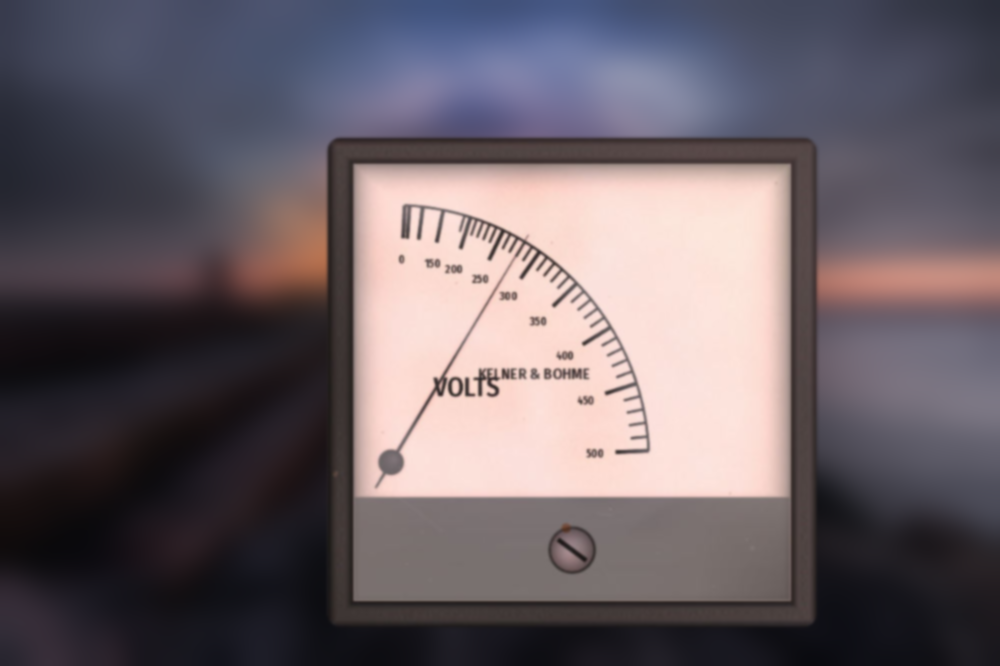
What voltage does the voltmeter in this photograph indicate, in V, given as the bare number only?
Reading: 280
